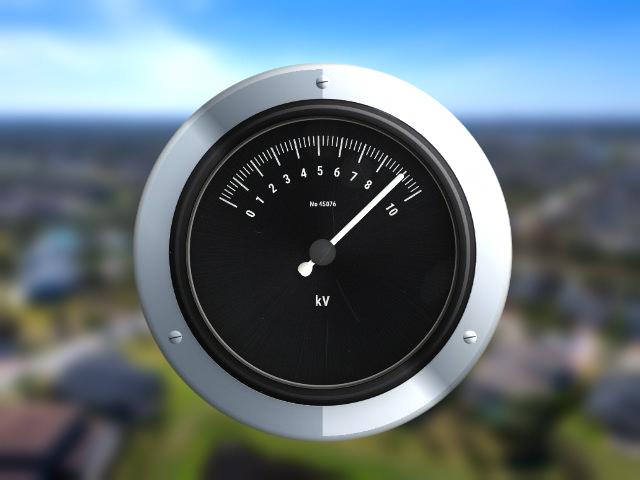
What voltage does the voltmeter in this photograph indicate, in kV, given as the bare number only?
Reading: 9
